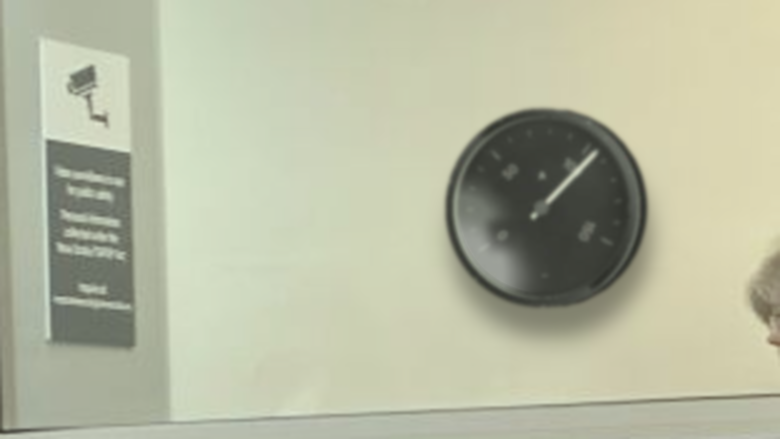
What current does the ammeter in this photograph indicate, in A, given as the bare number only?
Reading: 105
